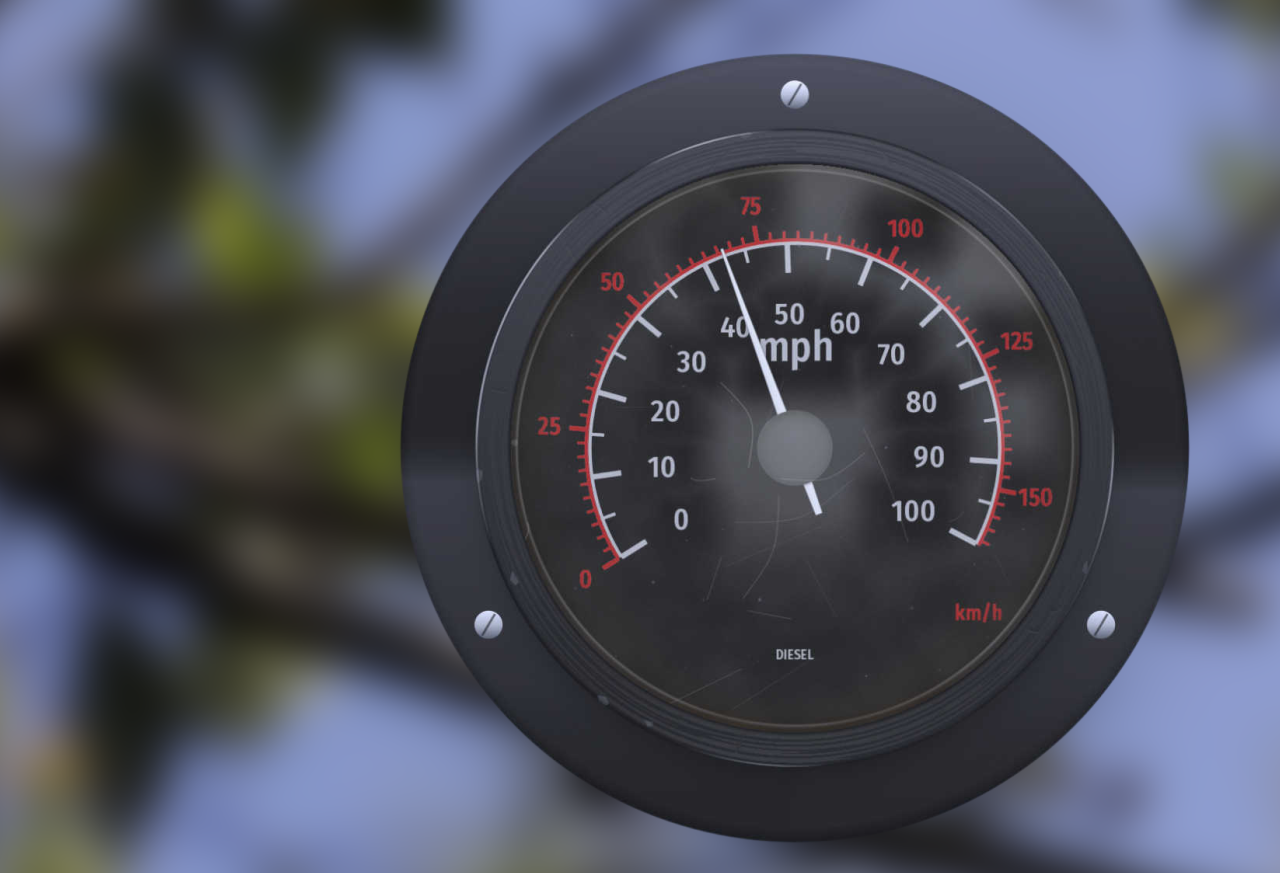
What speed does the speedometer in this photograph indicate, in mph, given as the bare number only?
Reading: 42.5
